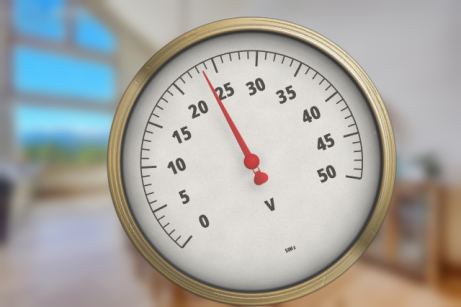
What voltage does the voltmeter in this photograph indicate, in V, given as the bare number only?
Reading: 23.5
